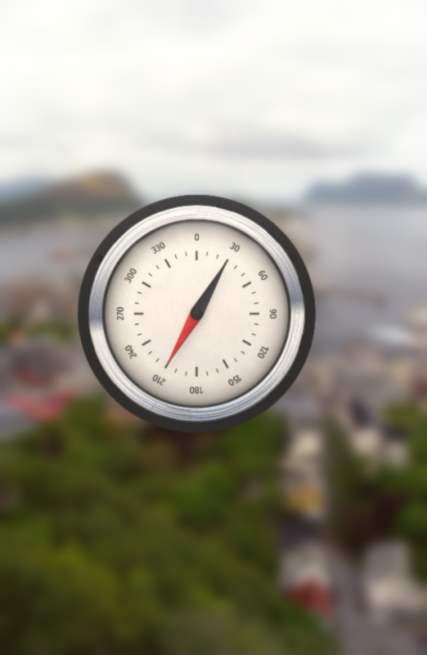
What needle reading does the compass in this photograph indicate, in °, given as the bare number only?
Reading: 210
